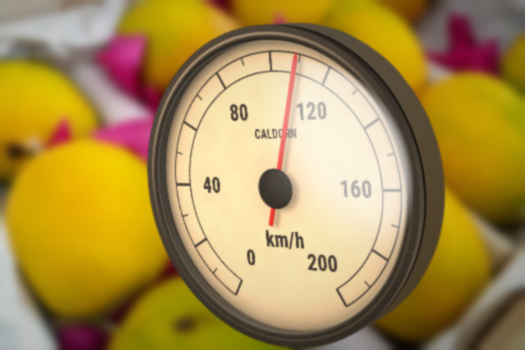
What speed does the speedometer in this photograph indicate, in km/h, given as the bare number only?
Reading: 110
